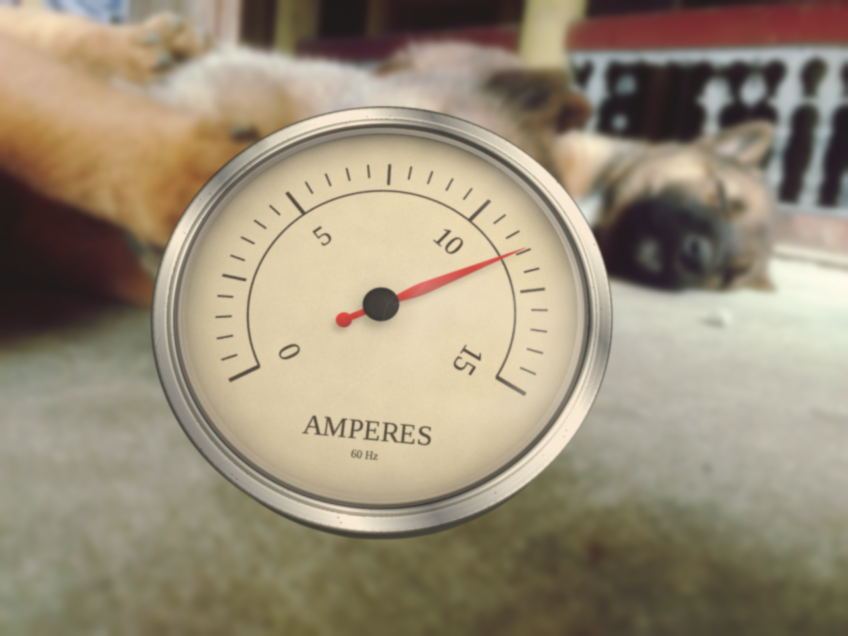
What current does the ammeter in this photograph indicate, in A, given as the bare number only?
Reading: 11.5
